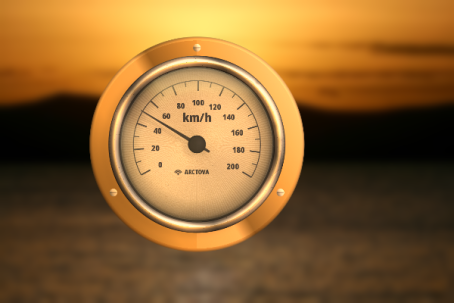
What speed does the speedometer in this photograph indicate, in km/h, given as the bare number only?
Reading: 50
